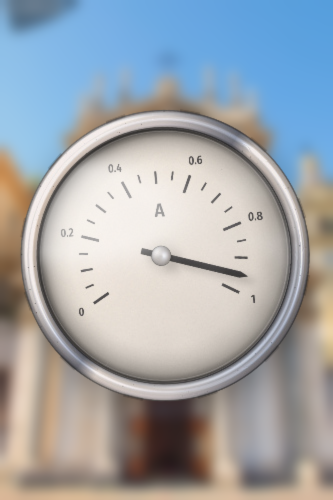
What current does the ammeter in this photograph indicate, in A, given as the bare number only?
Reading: 0.95
